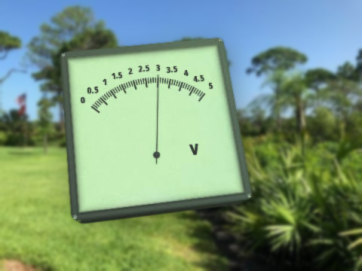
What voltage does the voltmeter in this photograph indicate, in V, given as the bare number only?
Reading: 3
